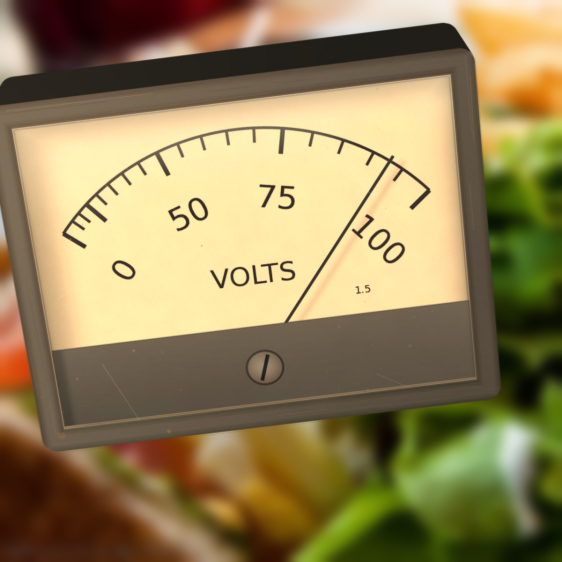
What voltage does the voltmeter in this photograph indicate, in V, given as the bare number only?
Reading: 92.5
